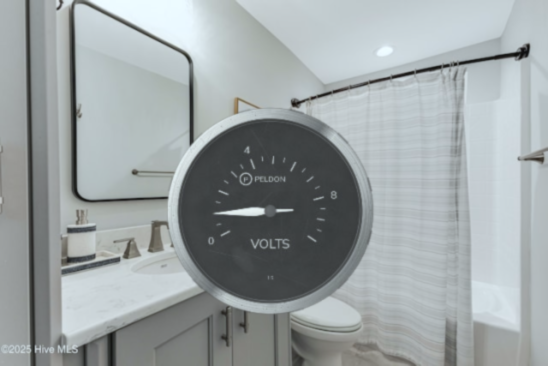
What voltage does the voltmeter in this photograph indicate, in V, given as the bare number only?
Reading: 1
